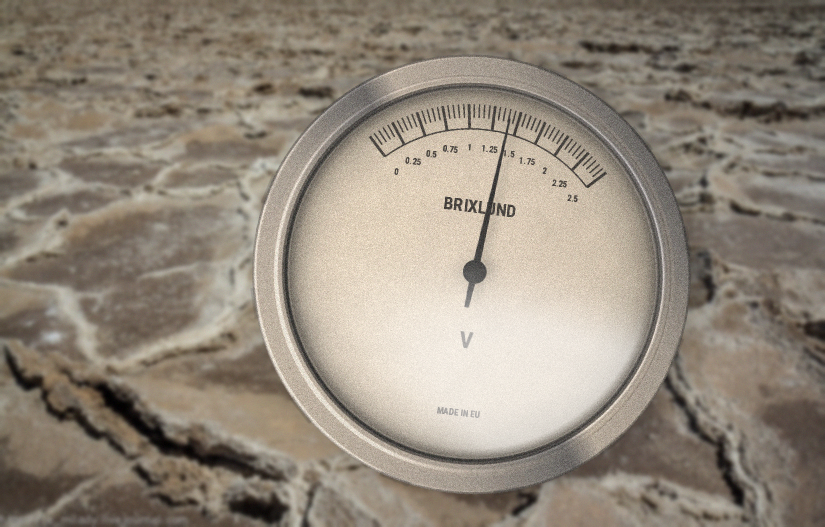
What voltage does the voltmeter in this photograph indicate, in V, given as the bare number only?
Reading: 1.4
